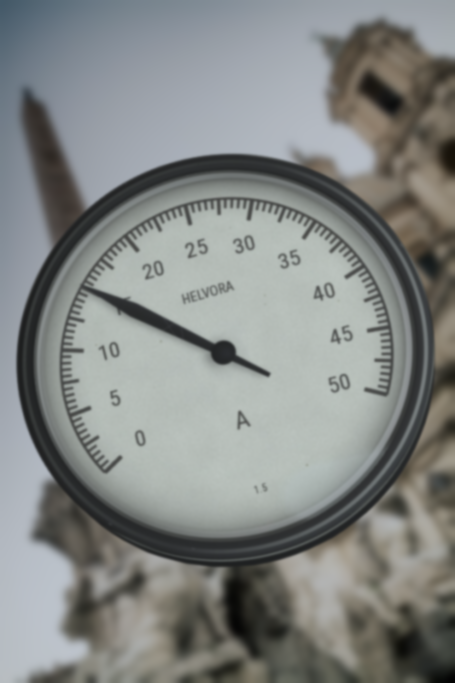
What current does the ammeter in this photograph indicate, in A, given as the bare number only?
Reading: 15
